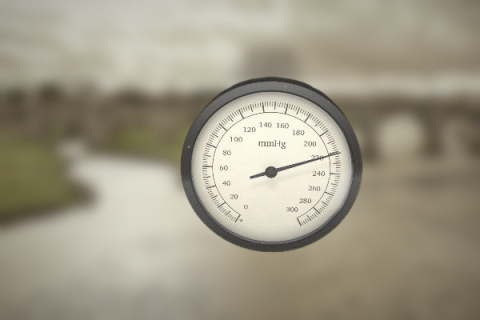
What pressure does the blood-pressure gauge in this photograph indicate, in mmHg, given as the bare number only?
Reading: 220
